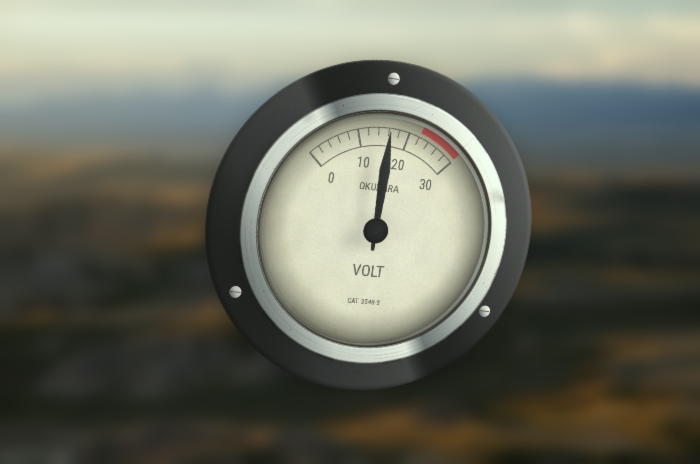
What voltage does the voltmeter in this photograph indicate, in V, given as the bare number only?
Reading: 16
